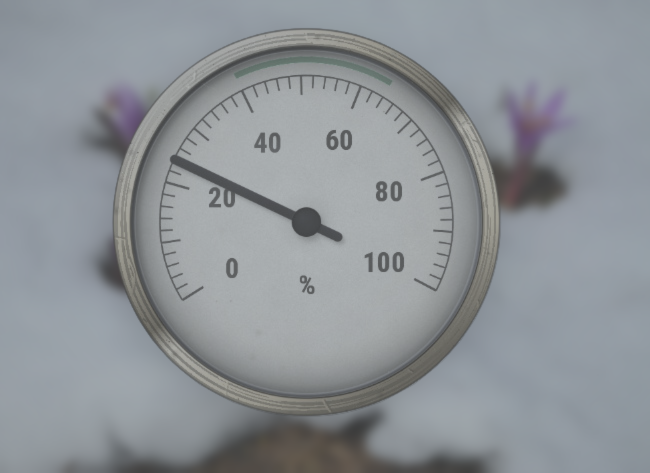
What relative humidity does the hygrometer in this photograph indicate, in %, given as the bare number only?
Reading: 24
